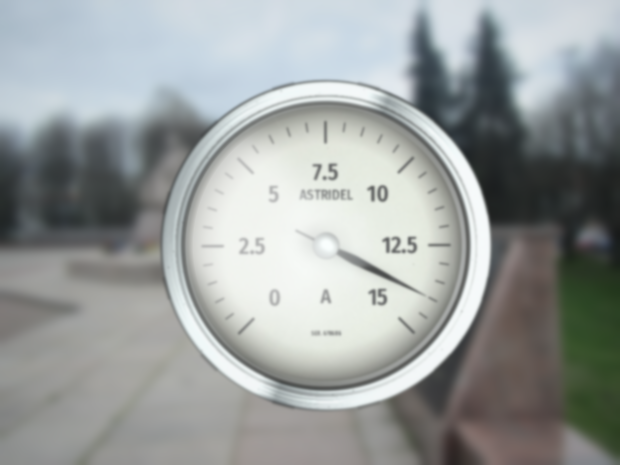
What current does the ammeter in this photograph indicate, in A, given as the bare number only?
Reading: 14
